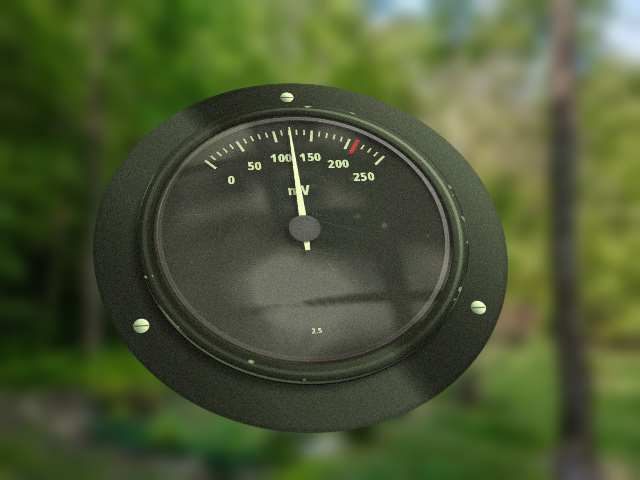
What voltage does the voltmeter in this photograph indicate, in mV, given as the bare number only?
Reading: 120
